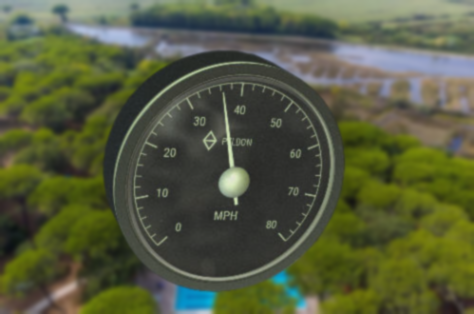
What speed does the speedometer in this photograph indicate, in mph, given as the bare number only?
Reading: 36
